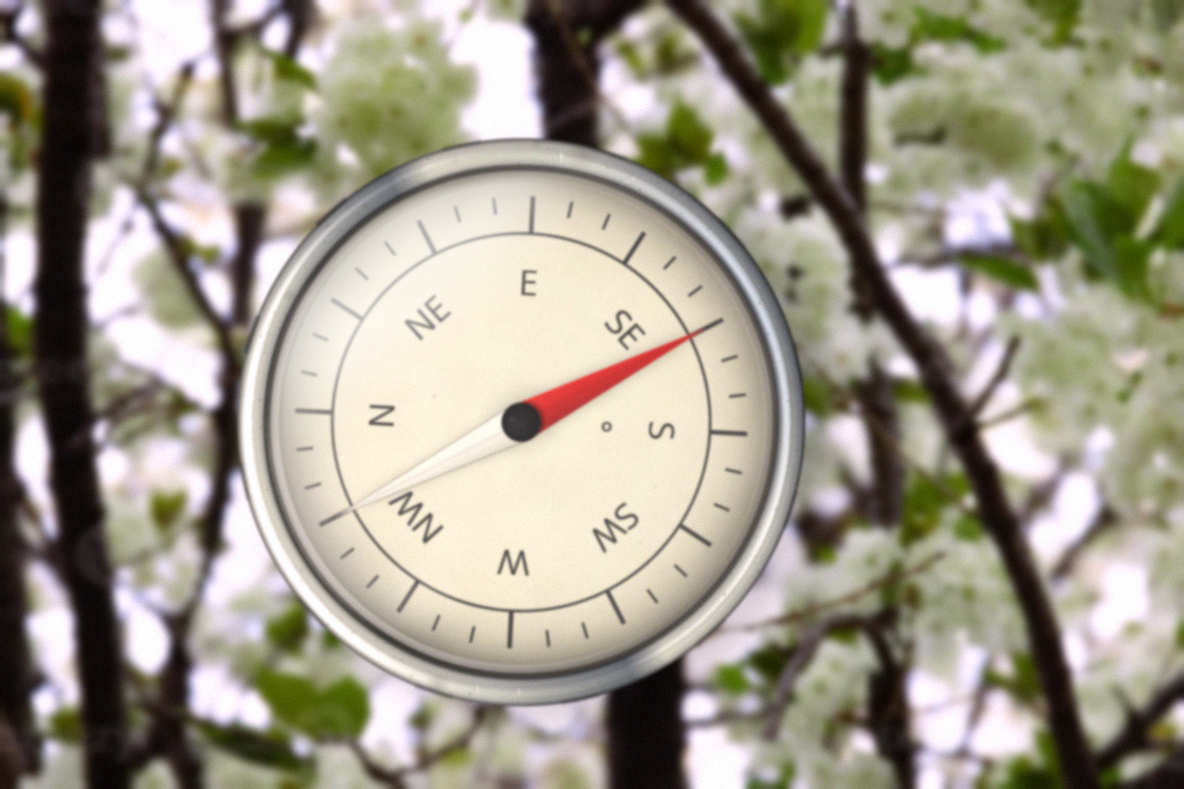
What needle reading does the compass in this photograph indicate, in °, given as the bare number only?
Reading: 150
